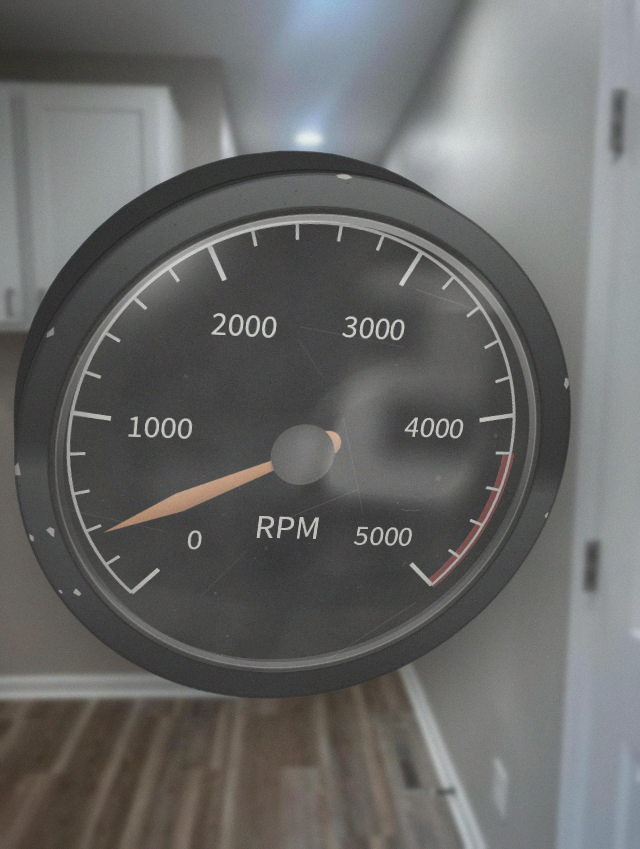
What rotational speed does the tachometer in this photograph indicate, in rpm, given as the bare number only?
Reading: 400
